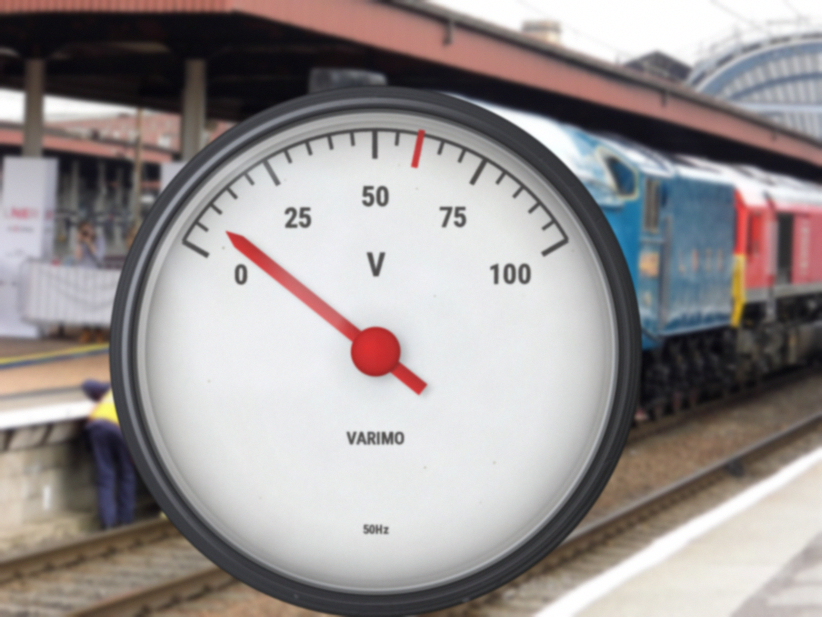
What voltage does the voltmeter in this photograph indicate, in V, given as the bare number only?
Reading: 7.5
